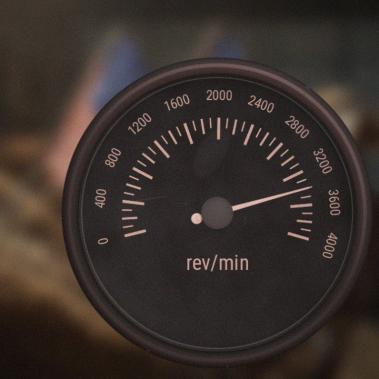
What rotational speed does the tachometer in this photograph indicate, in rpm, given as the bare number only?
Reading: 3400
